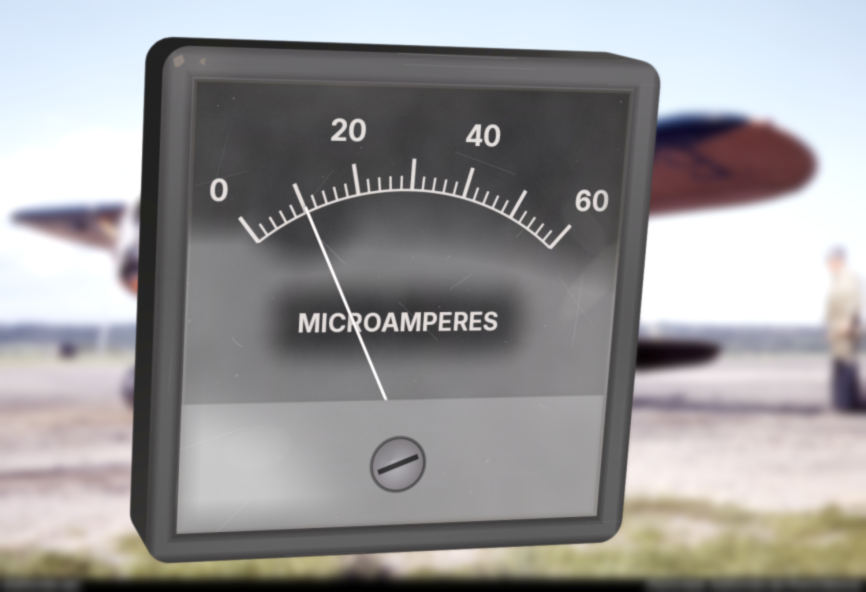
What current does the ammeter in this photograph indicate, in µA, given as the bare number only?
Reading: 10
